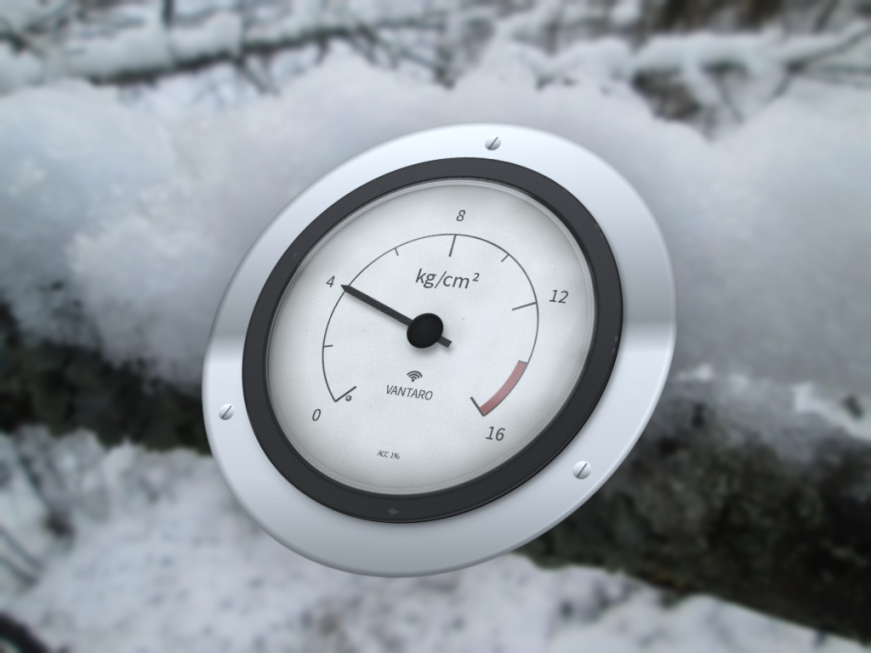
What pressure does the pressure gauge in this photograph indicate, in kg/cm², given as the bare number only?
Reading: 4
